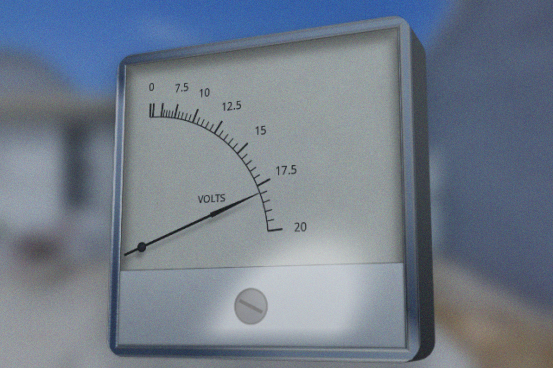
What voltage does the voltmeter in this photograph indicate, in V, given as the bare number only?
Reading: 18
